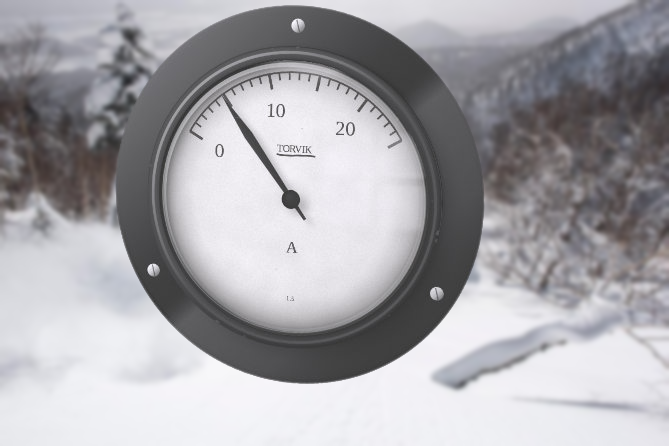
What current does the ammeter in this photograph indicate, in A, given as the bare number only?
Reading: 5
